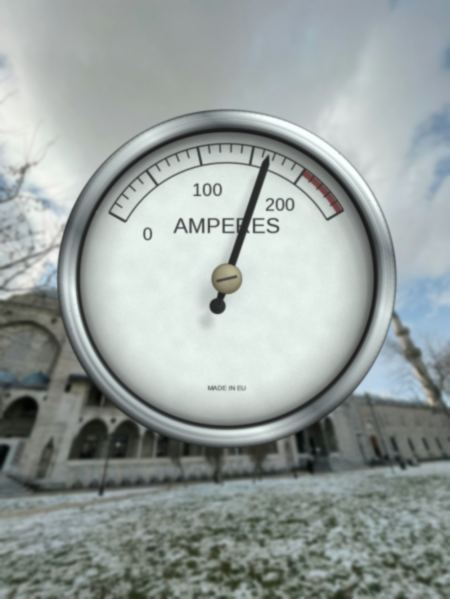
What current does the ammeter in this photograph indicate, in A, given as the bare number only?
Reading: 165
